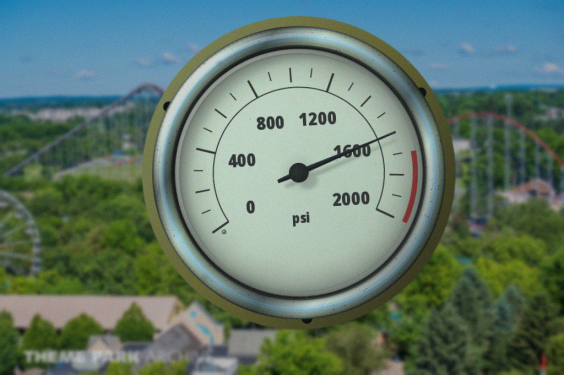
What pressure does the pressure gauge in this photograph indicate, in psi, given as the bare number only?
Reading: 1600
